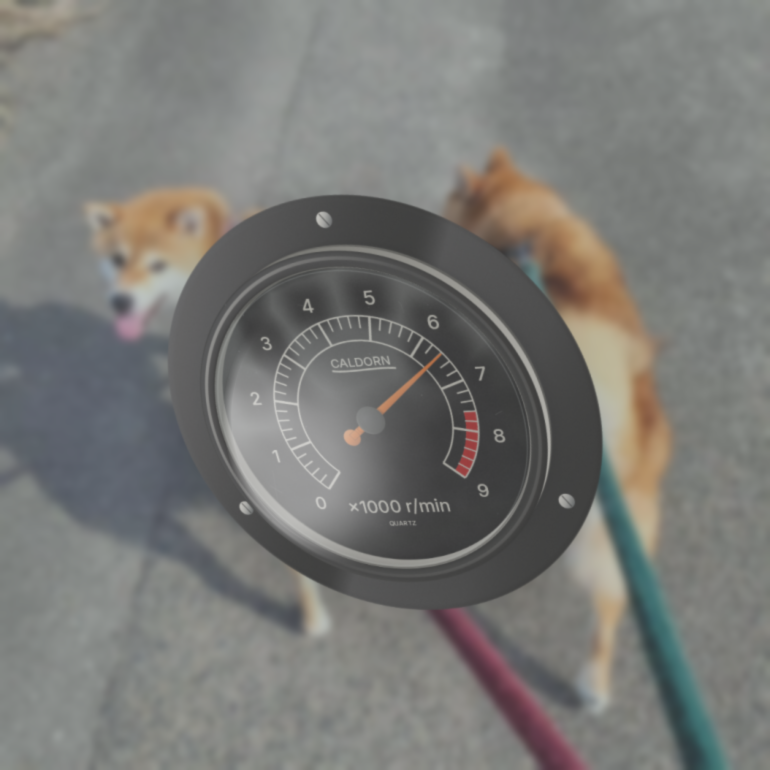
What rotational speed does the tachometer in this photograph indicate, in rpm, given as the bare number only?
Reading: 6400
